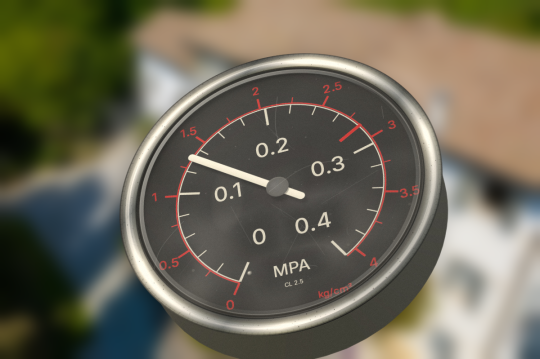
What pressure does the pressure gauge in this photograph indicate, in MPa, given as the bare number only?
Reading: 0.13
